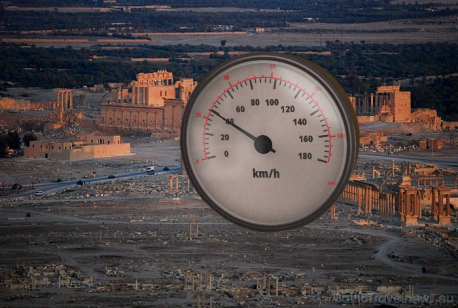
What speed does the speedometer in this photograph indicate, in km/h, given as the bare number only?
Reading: 40
